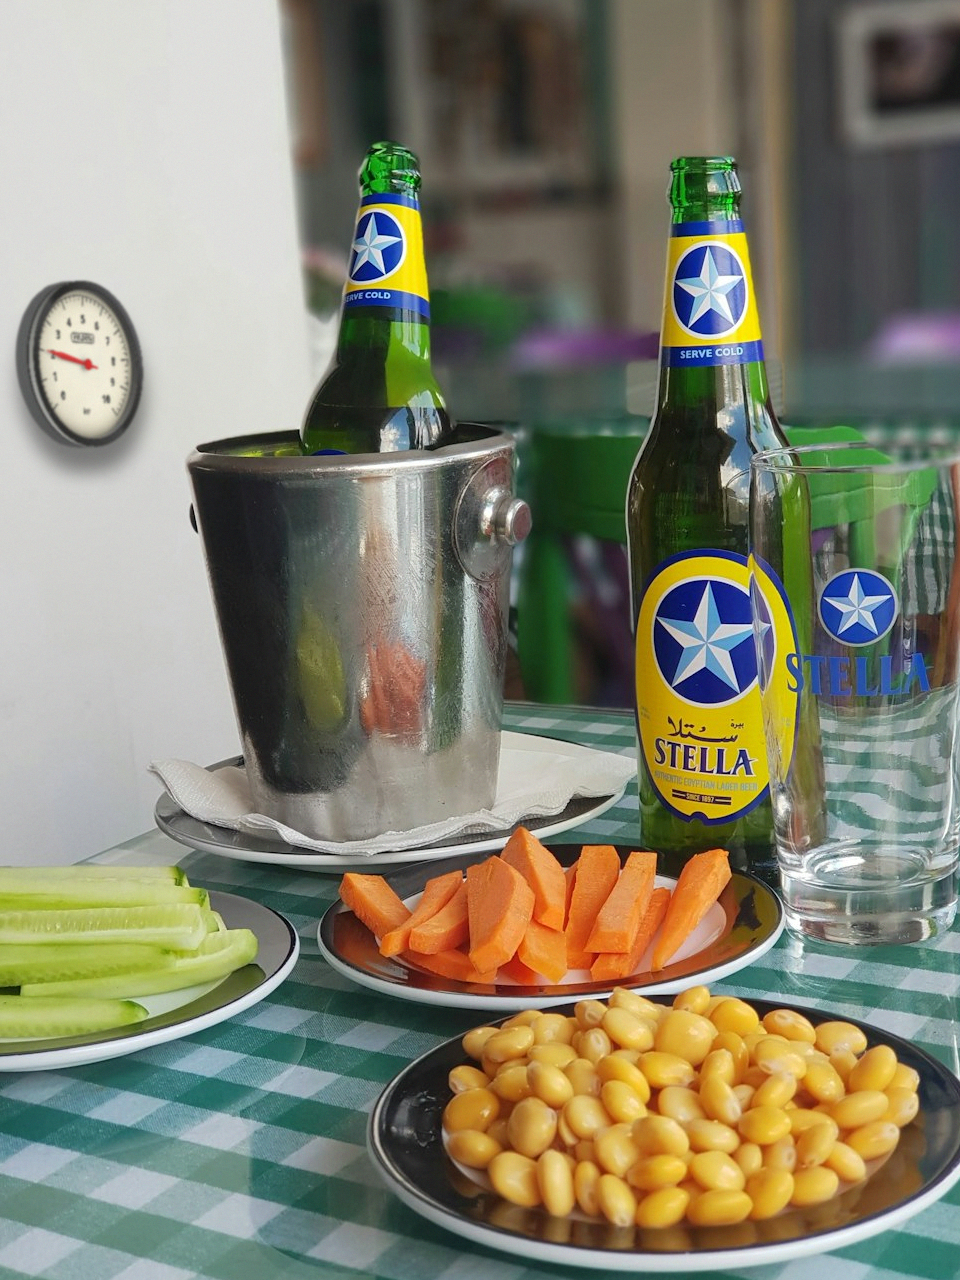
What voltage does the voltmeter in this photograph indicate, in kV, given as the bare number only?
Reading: 2
